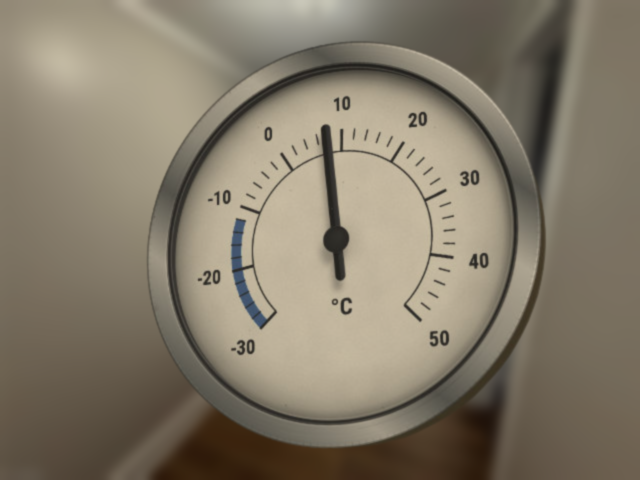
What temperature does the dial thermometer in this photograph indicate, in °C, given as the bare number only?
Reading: 8
